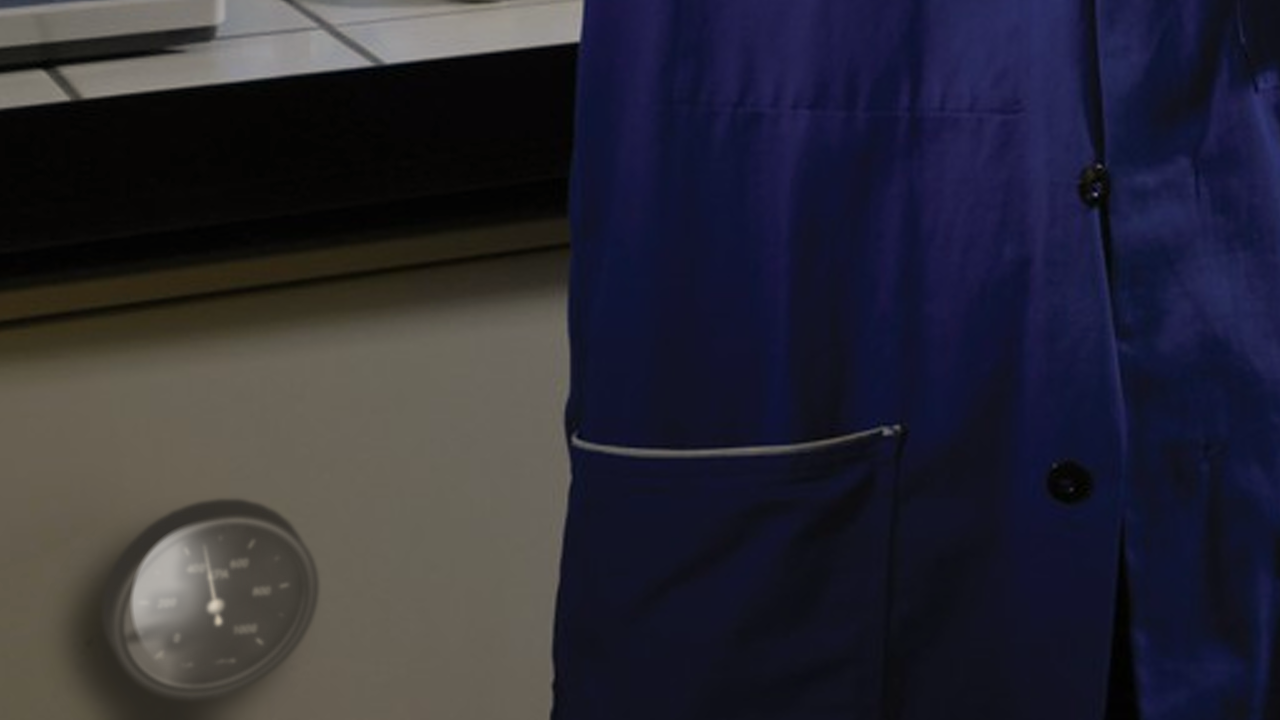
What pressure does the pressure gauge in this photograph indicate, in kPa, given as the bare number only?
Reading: 450
